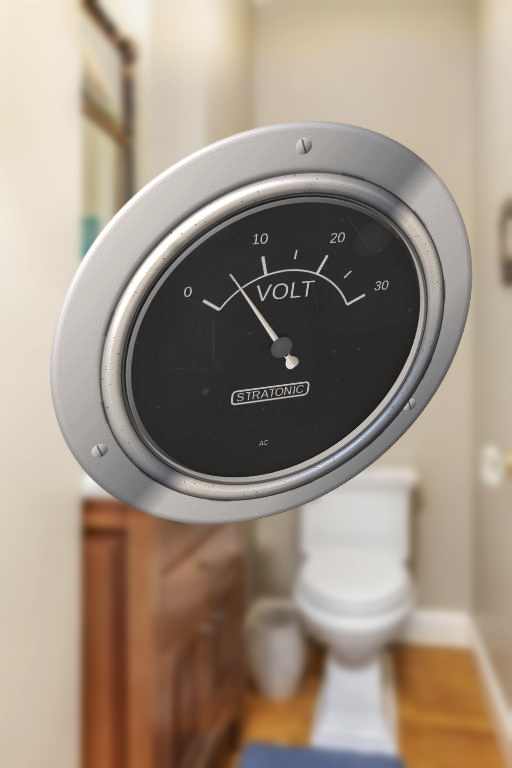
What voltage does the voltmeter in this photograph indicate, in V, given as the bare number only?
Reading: 5
